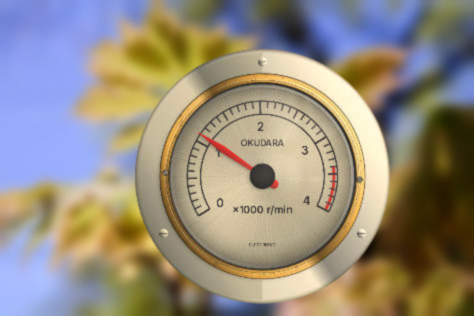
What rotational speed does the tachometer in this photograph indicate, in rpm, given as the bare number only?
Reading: 1100
